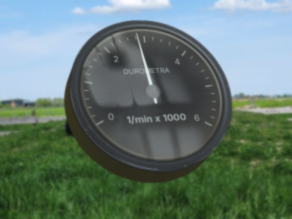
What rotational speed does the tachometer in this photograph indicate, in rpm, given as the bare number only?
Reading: 2800
